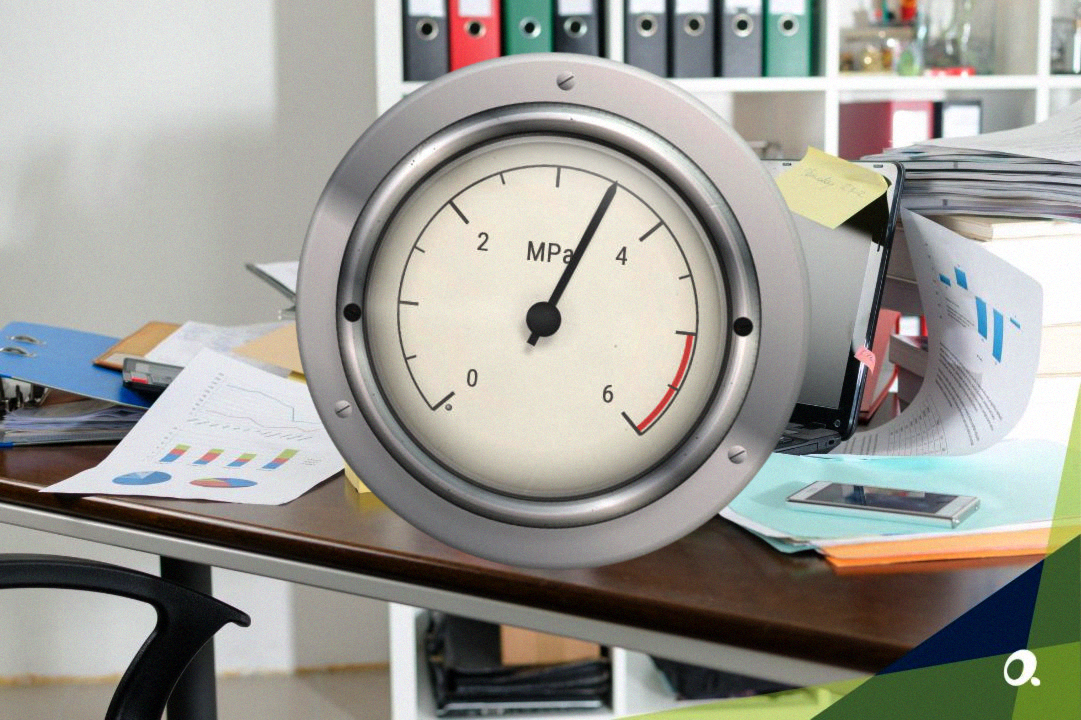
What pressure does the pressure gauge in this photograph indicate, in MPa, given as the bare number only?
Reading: 3.5
